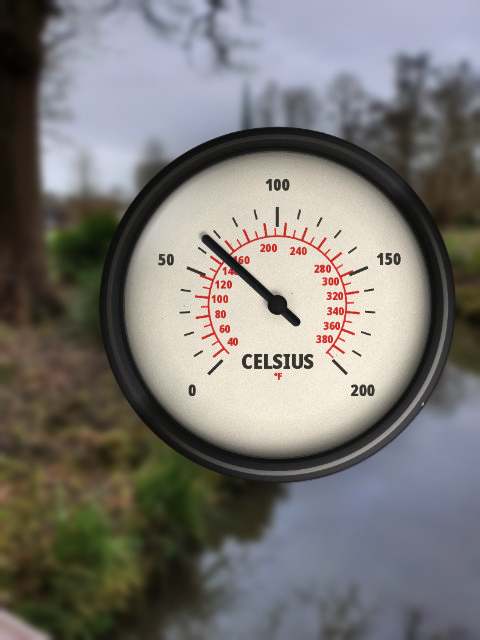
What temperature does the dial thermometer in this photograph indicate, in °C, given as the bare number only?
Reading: 65
